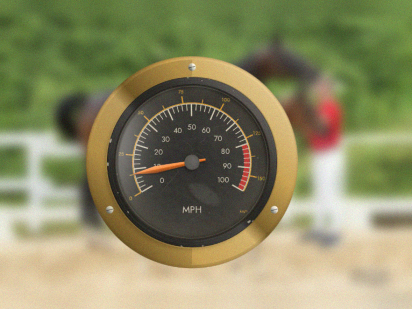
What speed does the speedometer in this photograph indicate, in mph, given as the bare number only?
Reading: 8
